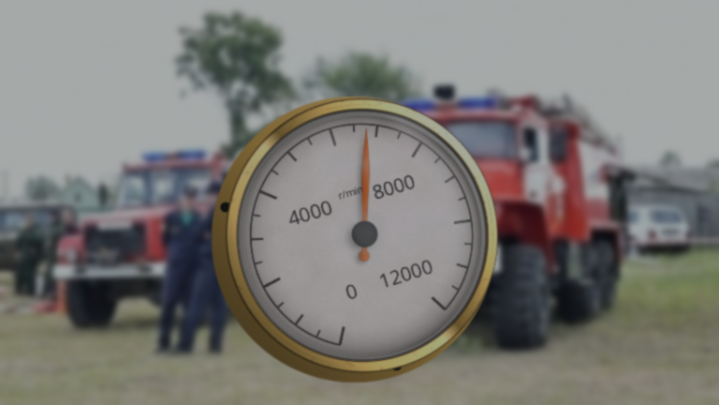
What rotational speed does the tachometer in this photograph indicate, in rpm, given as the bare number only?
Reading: 6750
